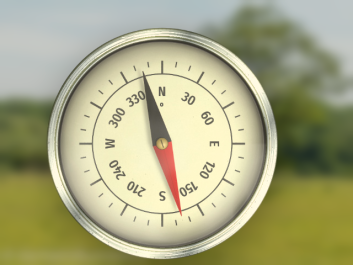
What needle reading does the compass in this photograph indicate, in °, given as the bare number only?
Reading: 165
